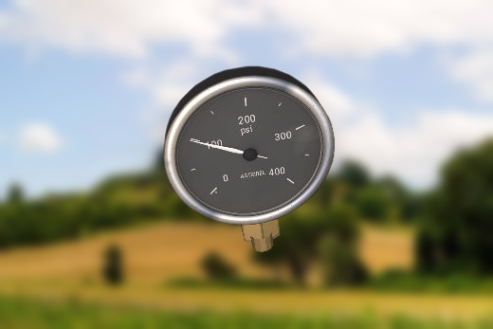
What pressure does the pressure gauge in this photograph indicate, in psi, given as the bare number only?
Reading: 100
